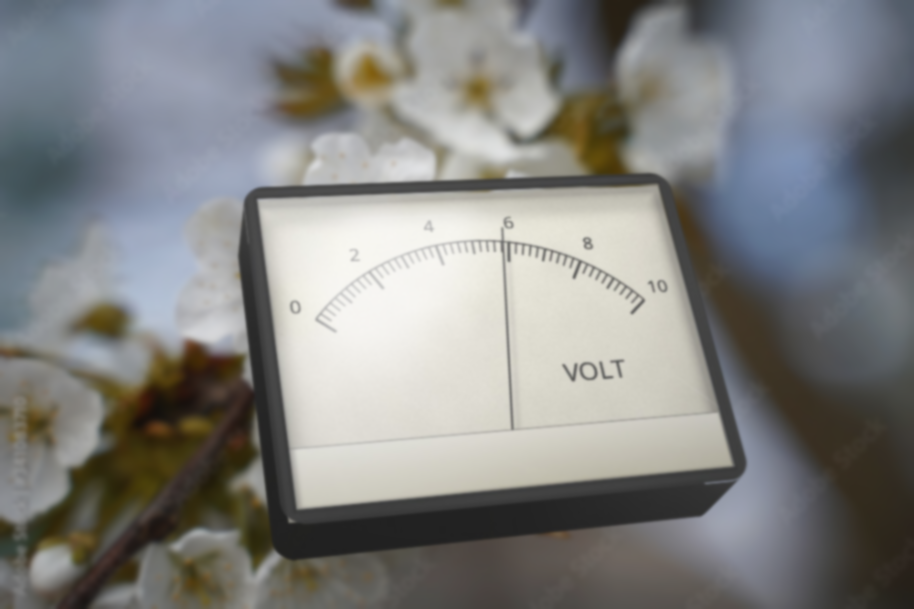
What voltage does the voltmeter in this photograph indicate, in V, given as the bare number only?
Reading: 5.8
